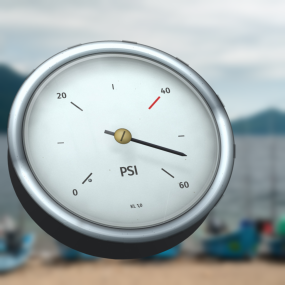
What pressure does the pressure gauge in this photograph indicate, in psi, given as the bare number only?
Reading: 55
